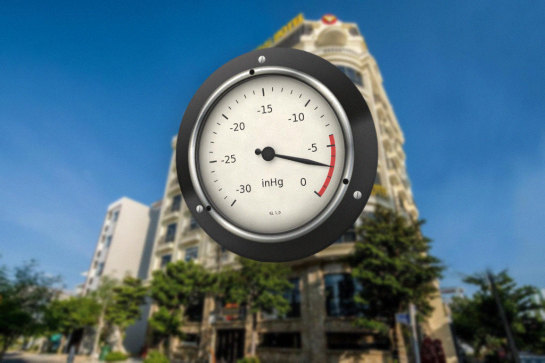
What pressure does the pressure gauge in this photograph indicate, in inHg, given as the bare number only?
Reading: -3
